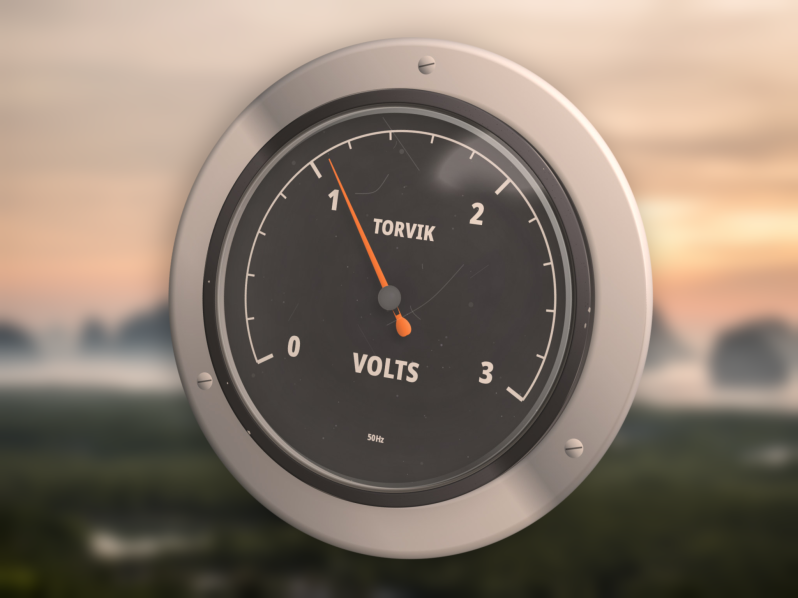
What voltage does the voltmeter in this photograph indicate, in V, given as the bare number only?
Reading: 1.1
